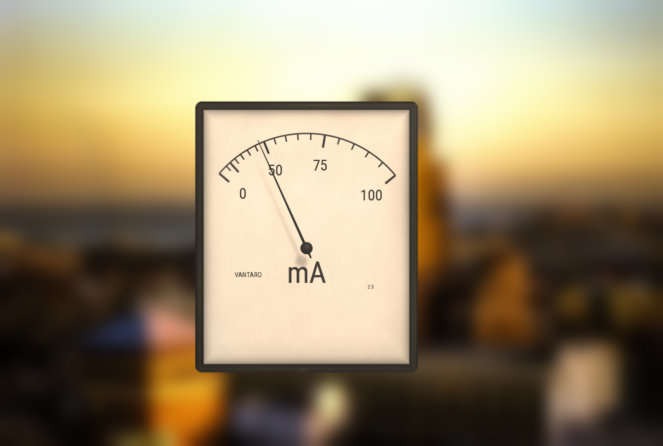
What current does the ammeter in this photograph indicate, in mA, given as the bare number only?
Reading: 47.5
